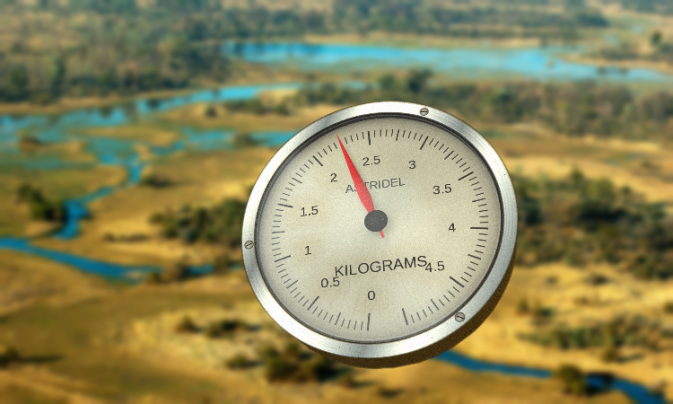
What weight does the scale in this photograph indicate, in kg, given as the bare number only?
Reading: 2.25
